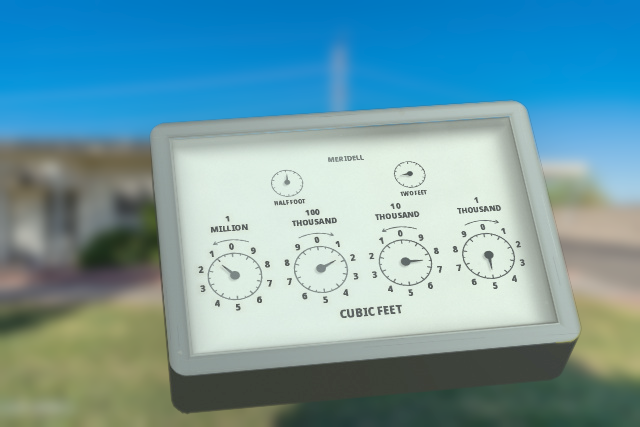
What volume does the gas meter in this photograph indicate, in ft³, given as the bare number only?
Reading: 117500
